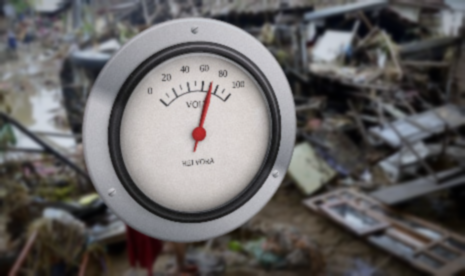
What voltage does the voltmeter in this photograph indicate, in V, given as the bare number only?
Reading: 70
